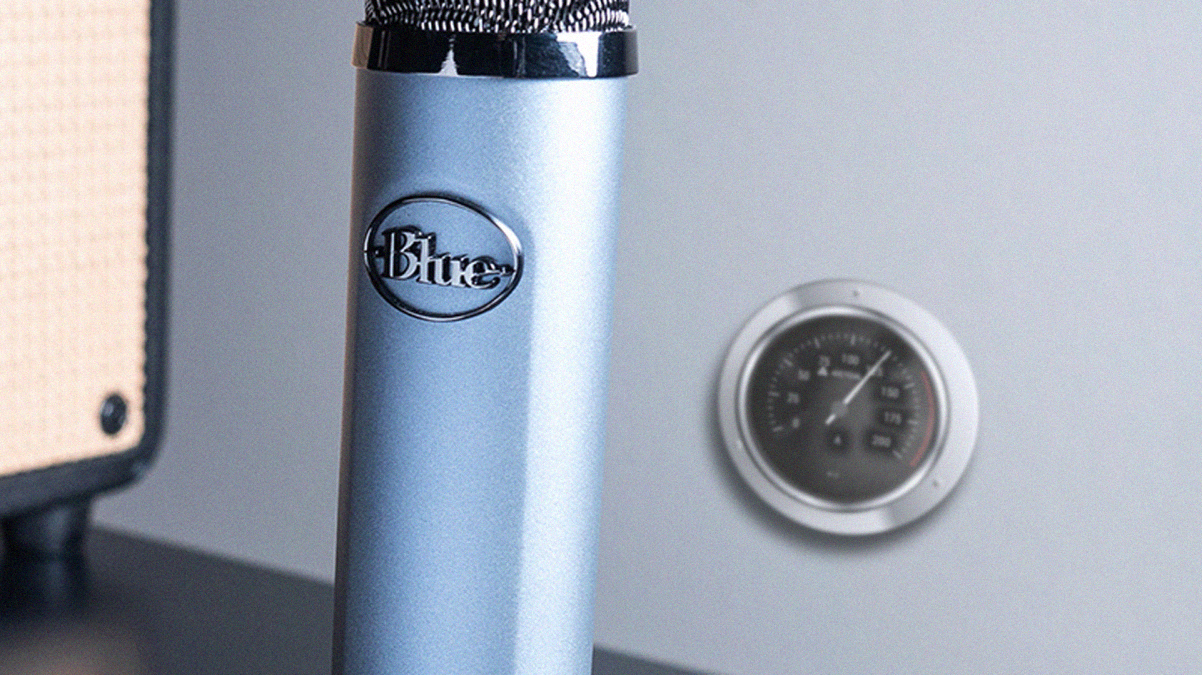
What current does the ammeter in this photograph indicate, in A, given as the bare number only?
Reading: 125
